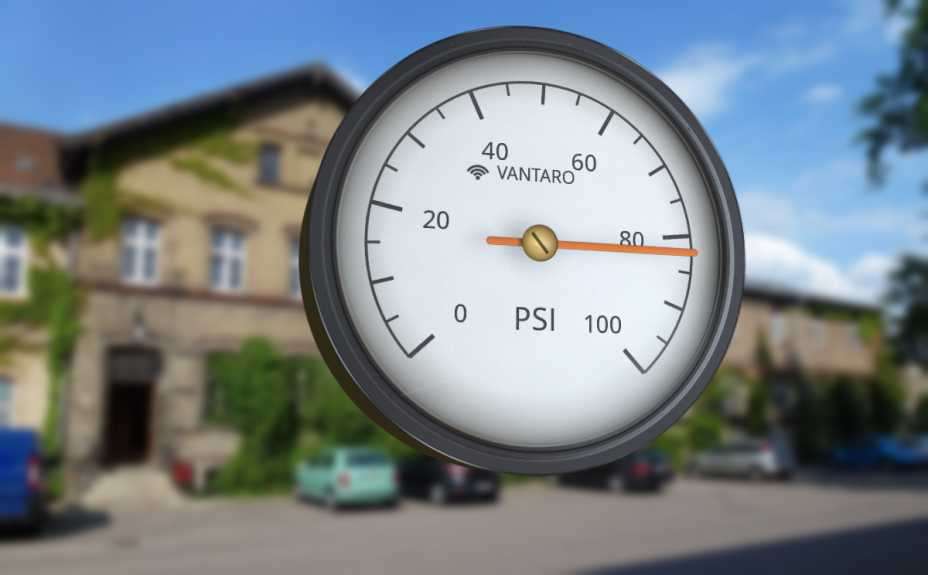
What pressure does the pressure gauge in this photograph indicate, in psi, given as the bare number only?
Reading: 82.5
